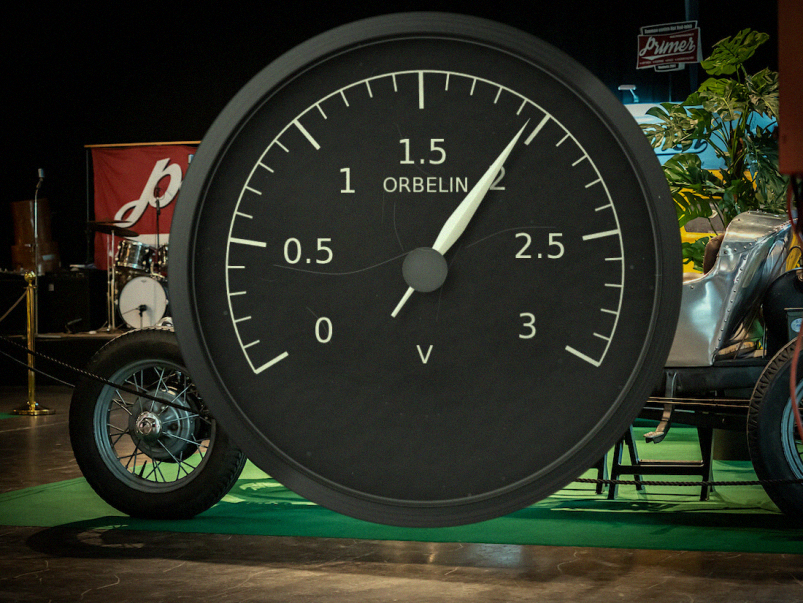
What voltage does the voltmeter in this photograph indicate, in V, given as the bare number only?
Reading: 1.95
